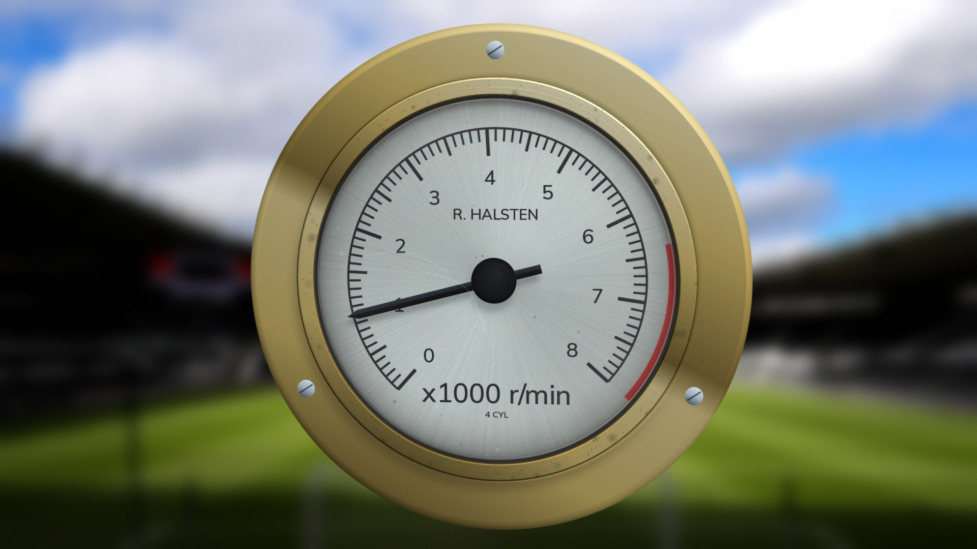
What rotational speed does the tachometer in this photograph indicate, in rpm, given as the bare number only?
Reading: 1000
